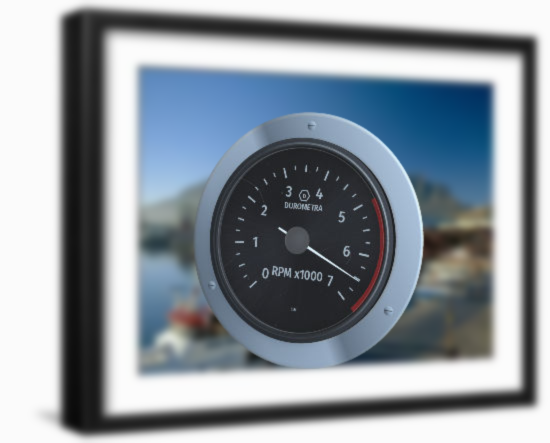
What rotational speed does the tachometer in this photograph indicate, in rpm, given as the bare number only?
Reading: 6500
